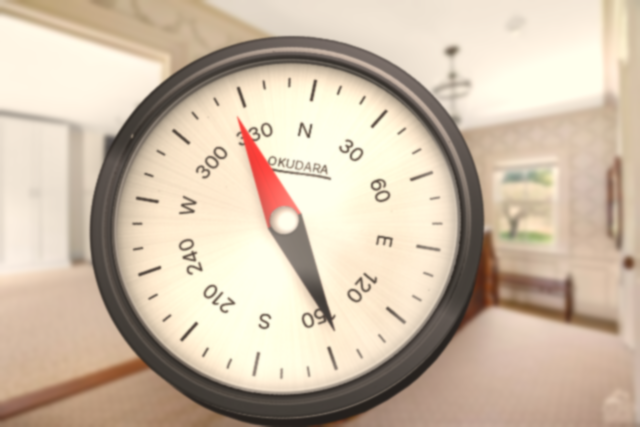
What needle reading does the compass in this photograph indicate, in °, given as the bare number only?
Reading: 325
